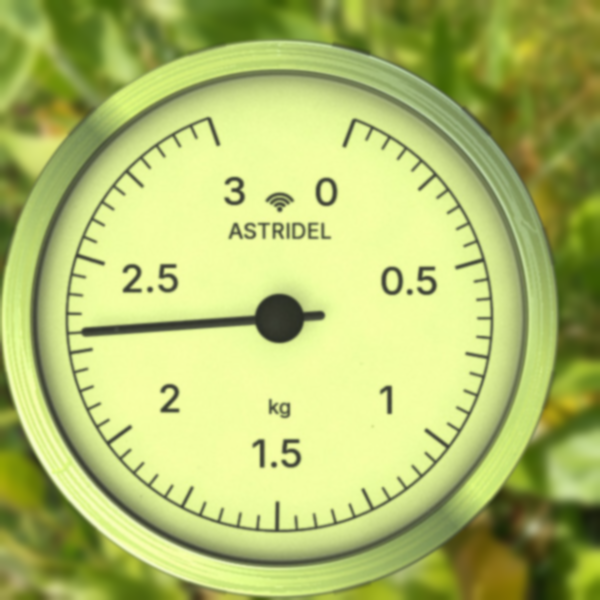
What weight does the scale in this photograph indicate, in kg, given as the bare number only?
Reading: 2.3
